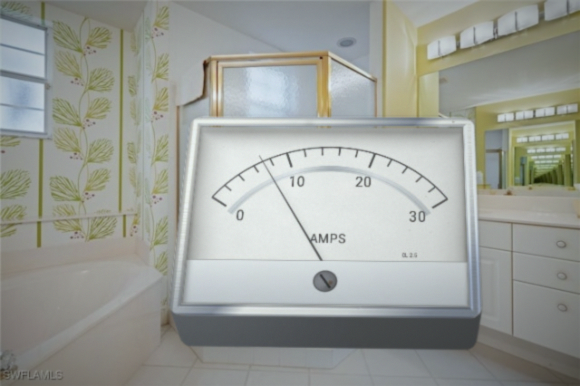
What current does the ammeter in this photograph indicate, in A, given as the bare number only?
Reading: 7
